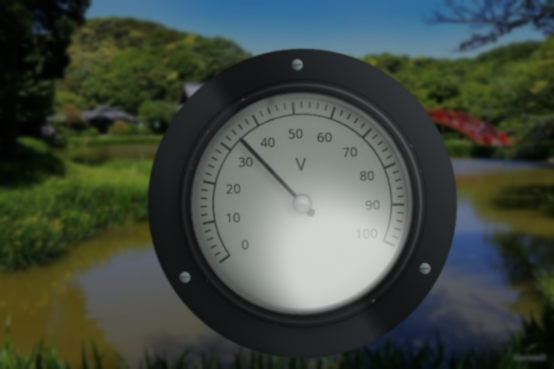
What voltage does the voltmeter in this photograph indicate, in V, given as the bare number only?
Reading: 34
